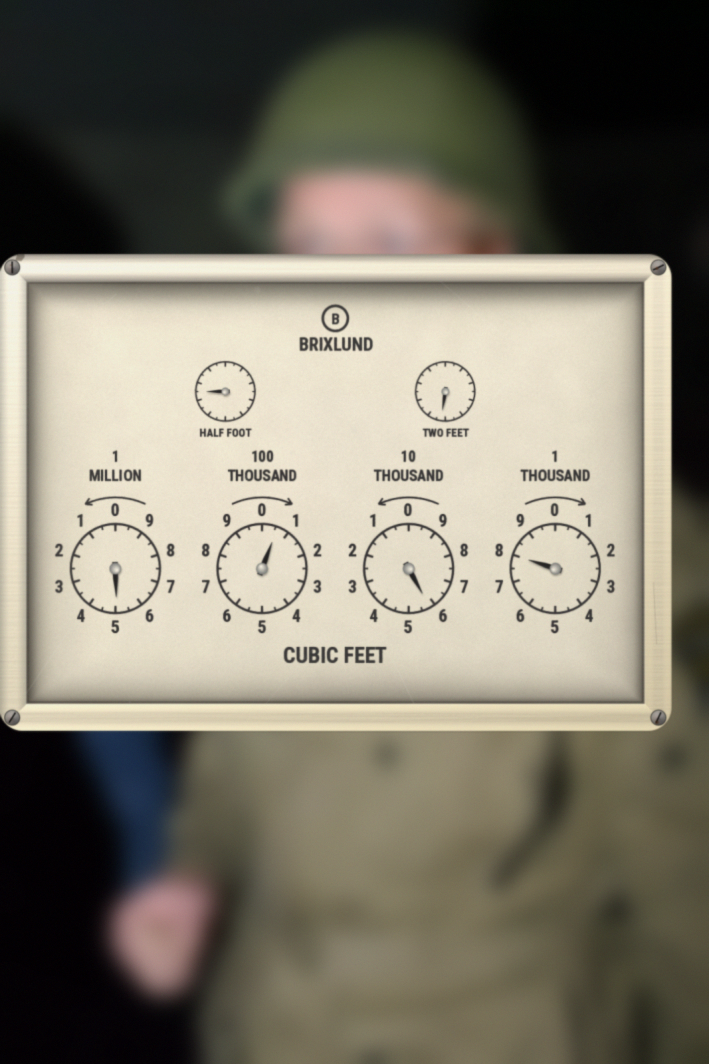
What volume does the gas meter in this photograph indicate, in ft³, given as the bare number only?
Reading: 505800
